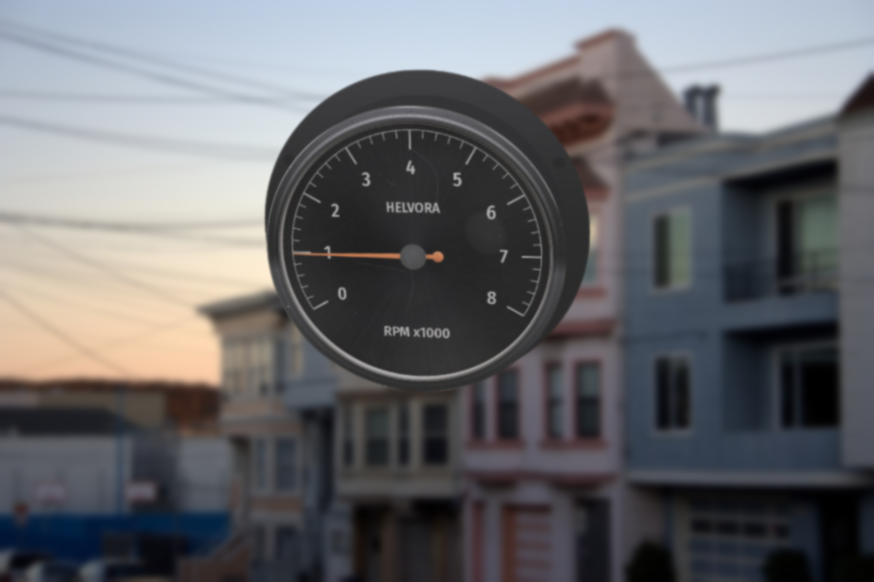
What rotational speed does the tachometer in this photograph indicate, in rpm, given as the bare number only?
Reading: 1000
